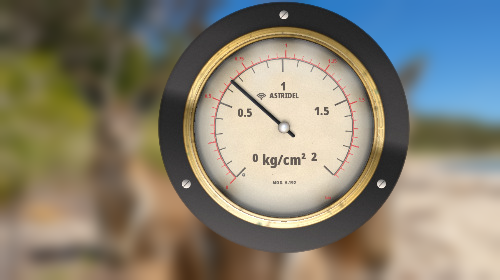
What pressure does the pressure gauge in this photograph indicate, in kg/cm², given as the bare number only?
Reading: 0.65
